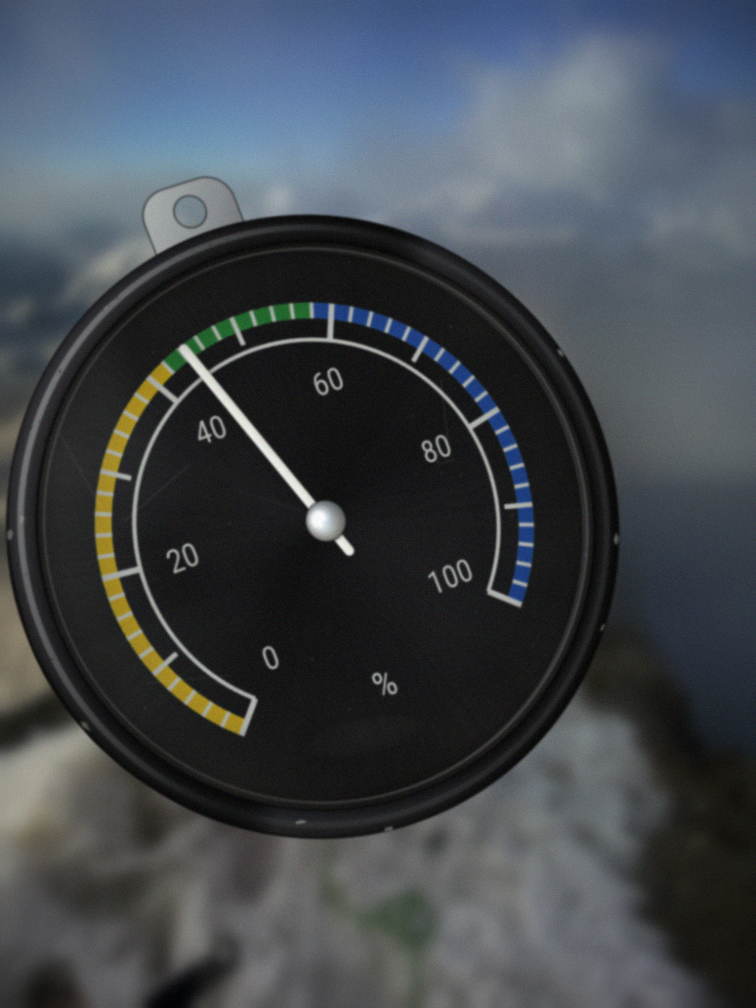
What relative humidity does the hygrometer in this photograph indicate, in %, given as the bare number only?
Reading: 44
